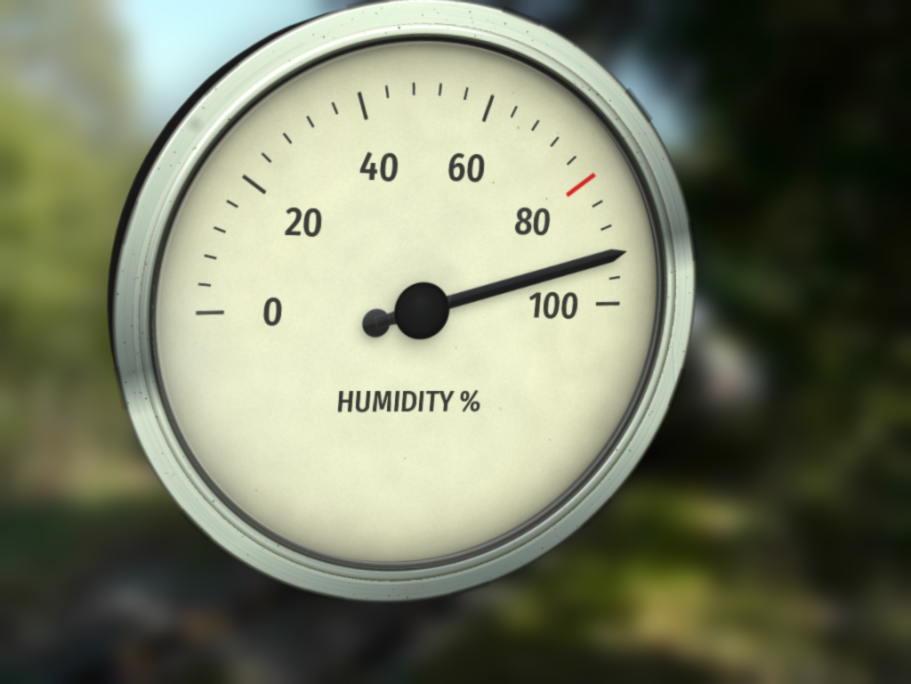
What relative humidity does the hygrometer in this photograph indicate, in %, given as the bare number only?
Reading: 92
